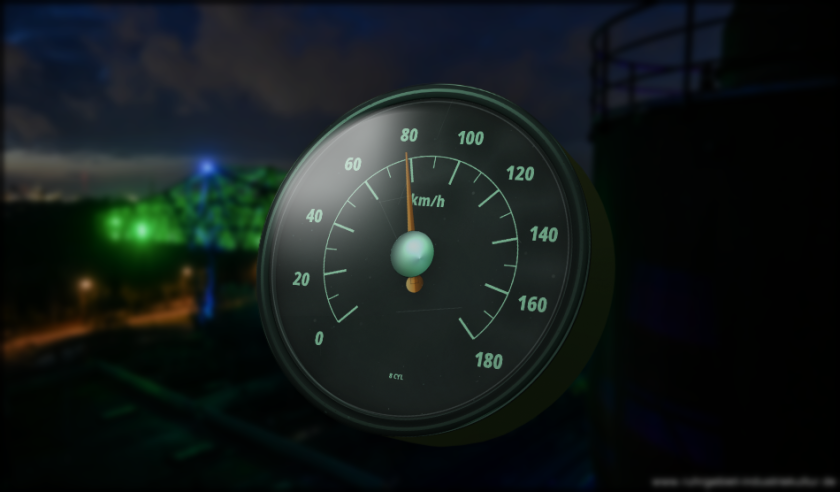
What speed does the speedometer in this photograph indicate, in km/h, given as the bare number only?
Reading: 80
